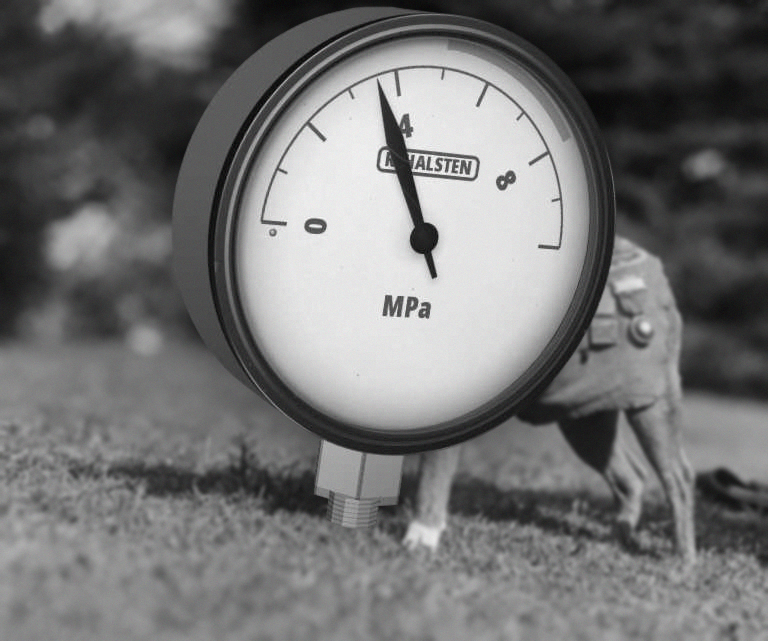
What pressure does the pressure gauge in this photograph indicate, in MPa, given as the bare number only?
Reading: 3.5
